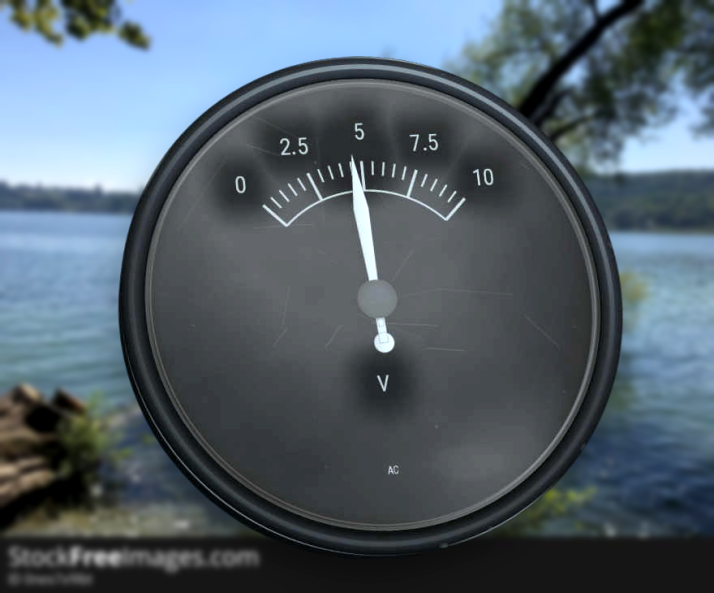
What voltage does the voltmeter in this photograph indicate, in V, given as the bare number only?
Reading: 4.5
